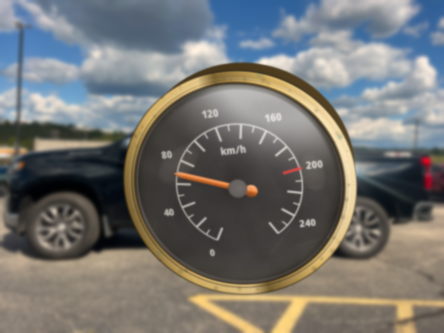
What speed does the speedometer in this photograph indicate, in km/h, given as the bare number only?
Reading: 70
